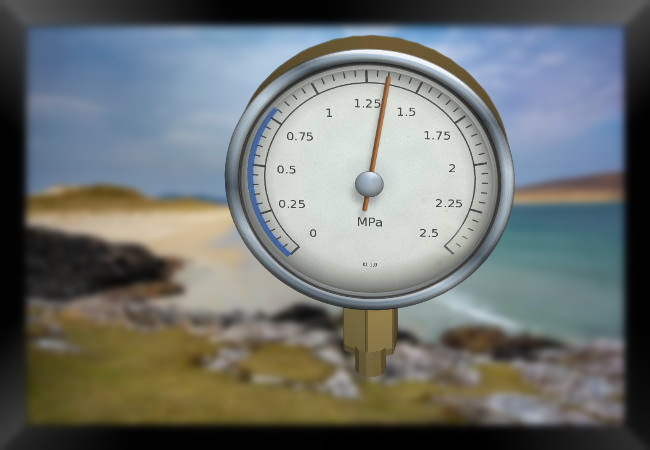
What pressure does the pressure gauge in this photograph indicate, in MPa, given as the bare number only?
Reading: 1.35
